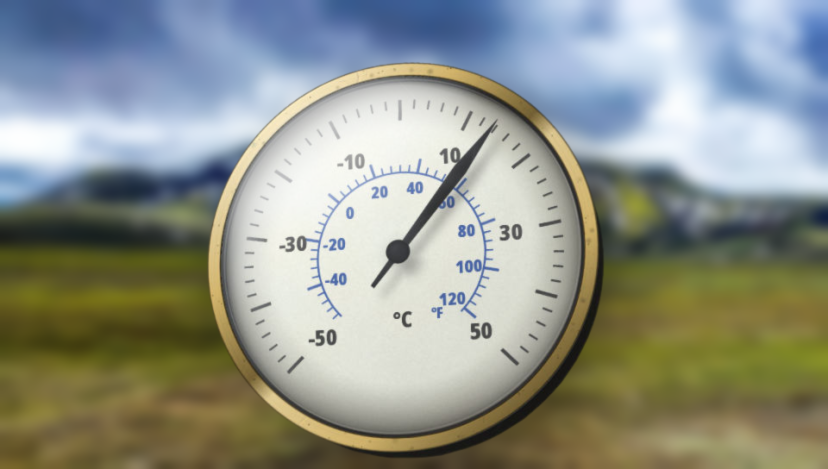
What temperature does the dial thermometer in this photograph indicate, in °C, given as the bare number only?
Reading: 14
